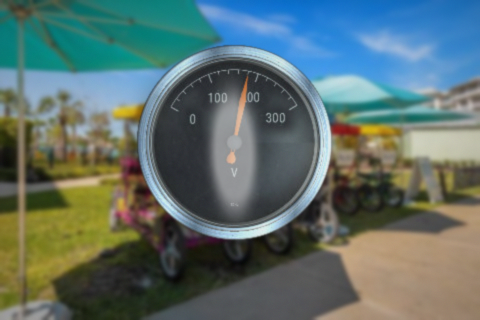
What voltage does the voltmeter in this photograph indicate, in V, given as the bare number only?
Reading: 180
